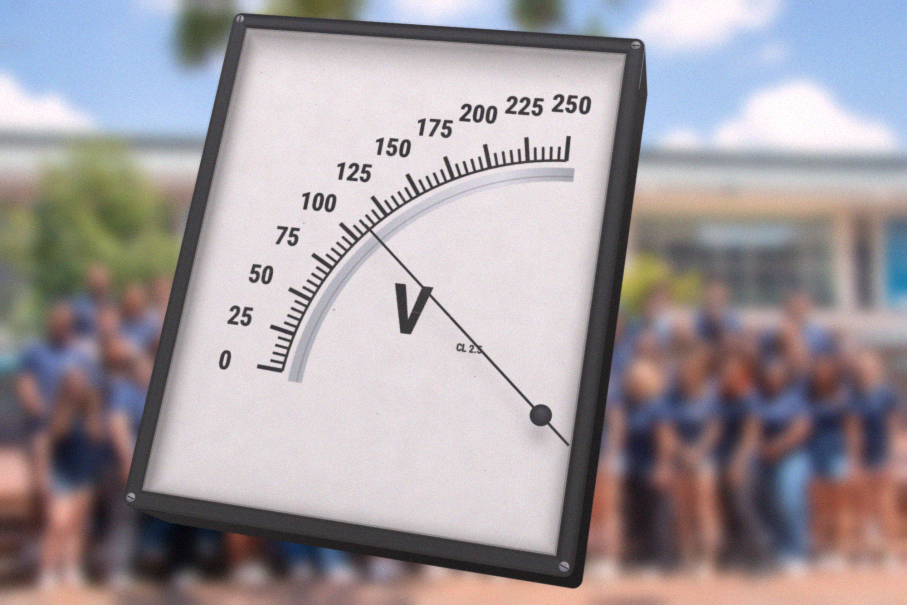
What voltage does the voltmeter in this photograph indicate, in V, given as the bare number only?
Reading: 110
